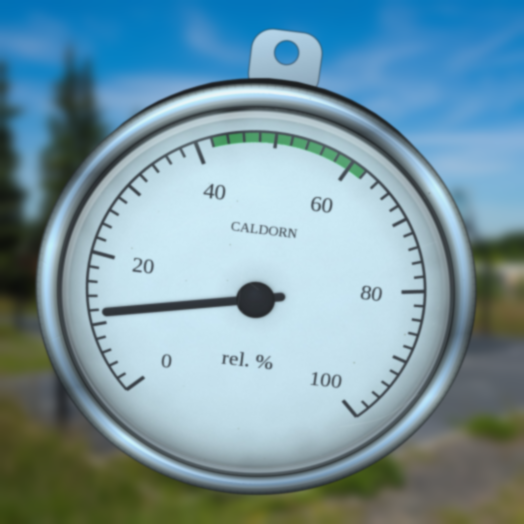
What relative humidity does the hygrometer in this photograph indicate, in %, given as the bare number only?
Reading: 12
